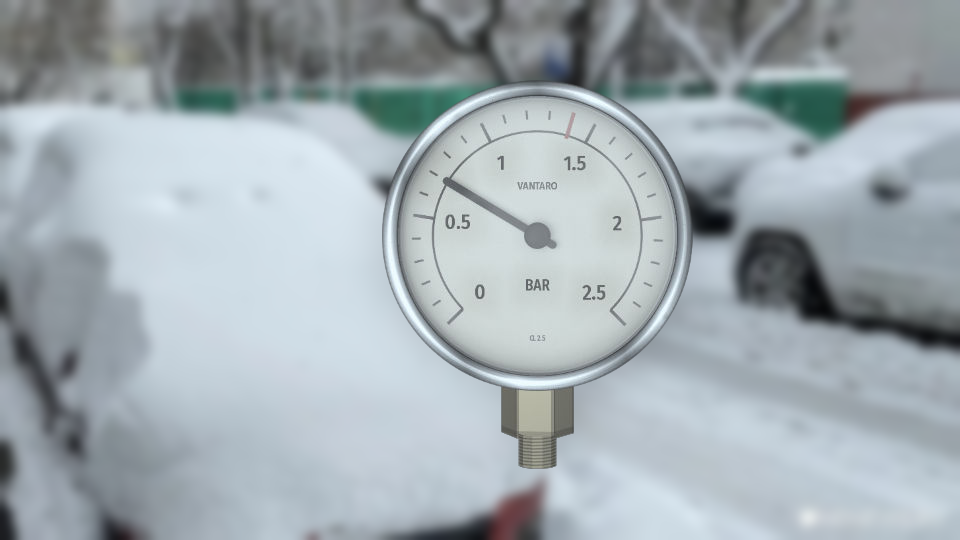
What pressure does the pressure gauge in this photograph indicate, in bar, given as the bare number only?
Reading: 0.7
